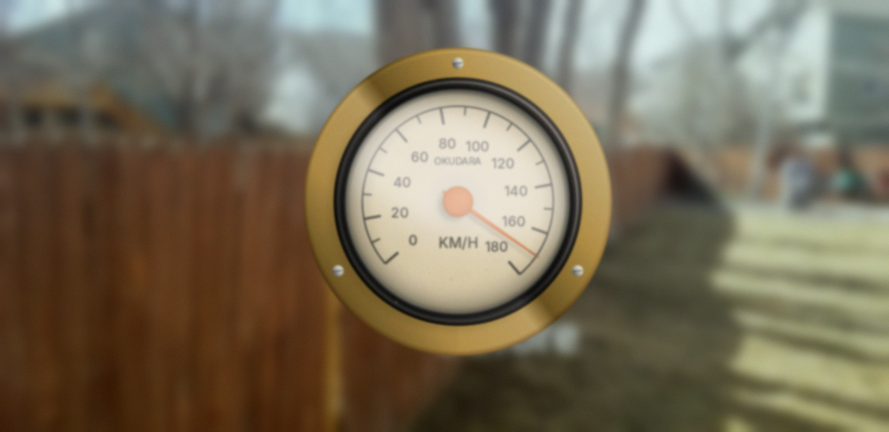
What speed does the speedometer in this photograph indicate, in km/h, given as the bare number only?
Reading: 170
